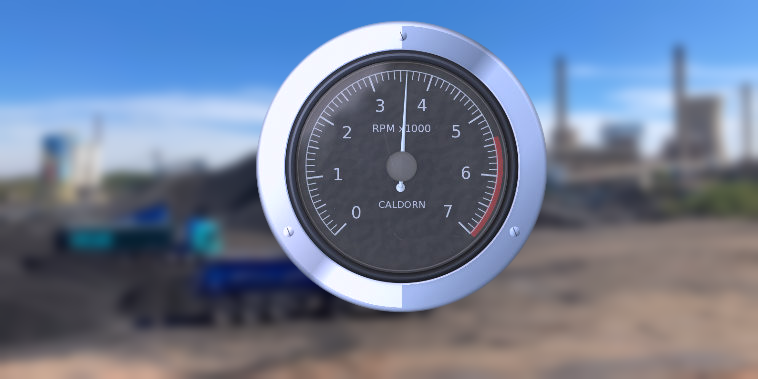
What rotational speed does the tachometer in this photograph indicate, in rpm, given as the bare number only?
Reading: 3600
